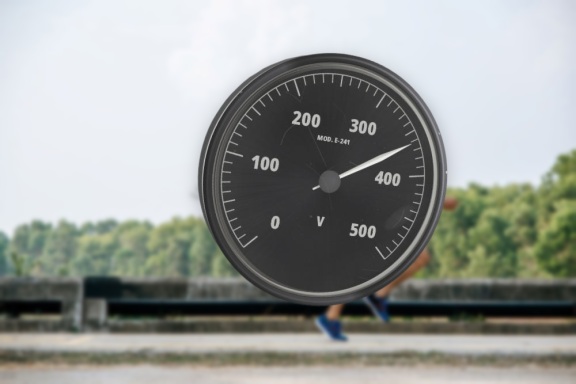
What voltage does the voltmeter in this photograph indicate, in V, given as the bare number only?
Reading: 360
